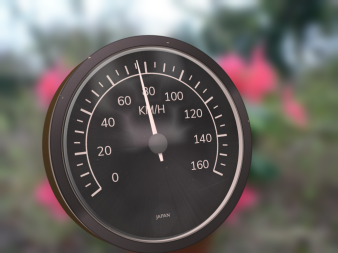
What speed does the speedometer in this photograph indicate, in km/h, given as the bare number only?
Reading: 75
